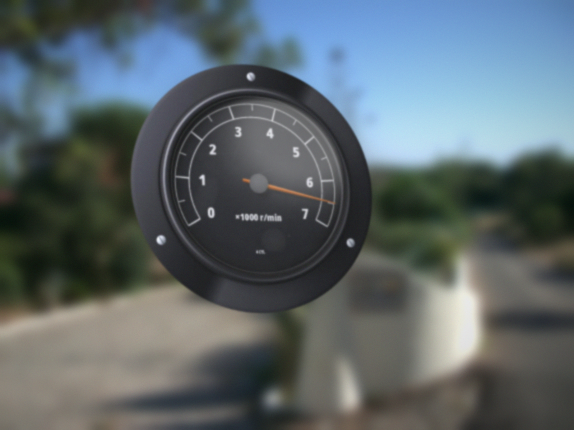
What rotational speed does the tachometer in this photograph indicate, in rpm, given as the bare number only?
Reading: 6500
